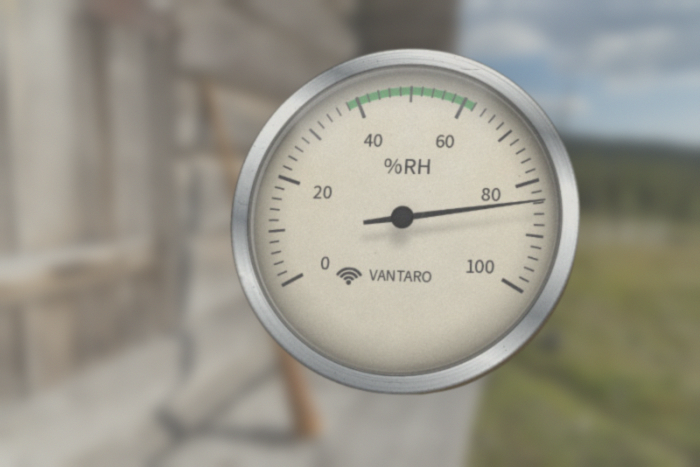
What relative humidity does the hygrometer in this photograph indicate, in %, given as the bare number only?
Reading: 84
